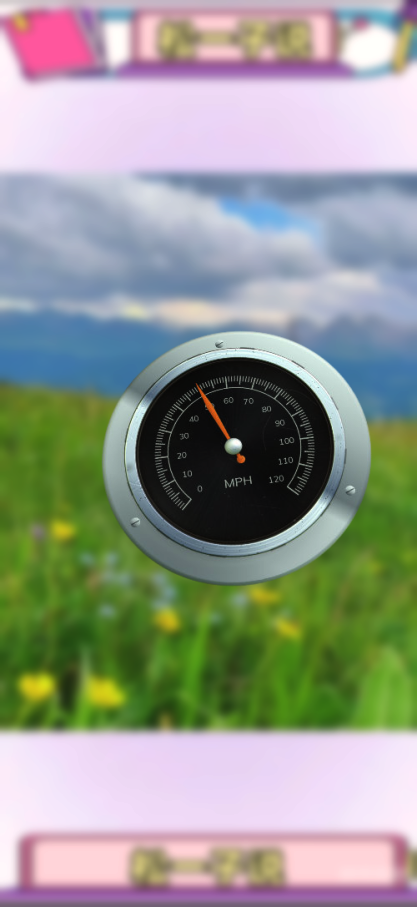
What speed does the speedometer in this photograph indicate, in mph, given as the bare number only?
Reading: 50
